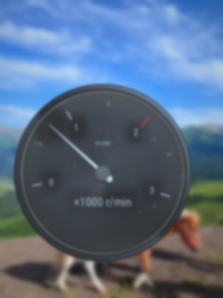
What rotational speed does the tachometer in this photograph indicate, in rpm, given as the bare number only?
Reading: 750
